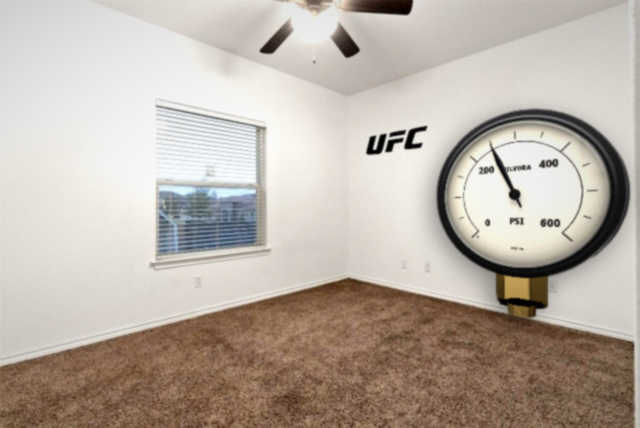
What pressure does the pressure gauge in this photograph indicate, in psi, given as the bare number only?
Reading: 250
